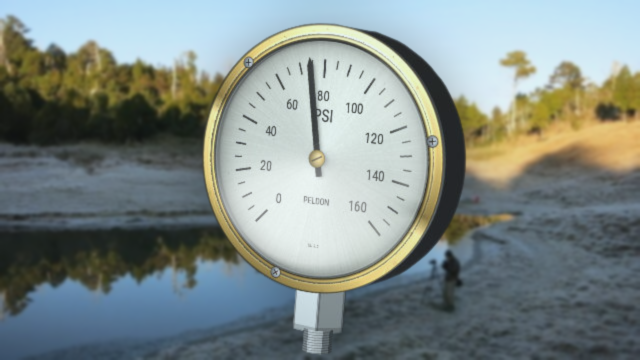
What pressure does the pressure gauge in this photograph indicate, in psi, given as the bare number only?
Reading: 75
